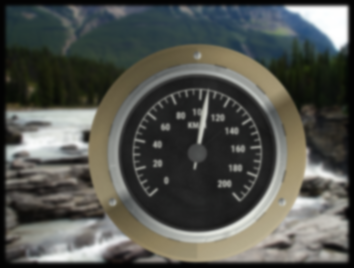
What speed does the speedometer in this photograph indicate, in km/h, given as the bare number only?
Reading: 105
